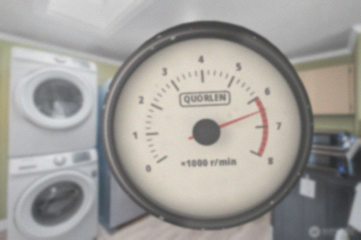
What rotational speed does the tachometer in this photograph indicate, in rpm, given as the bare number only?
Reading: 6400
